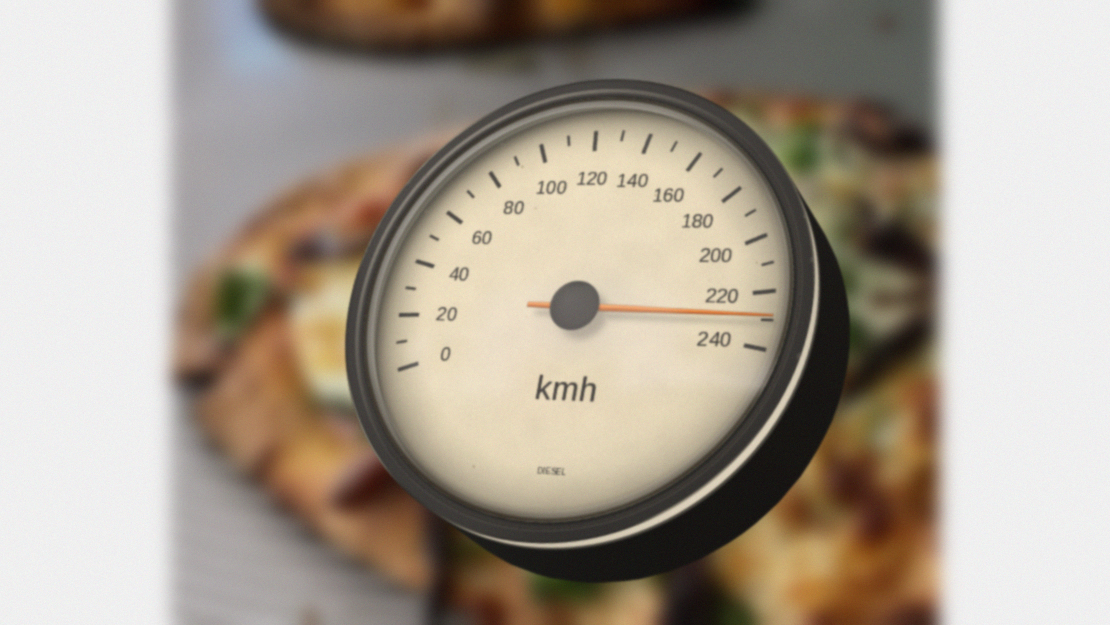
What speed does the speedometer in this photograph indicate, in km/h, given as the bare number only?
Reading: 230
